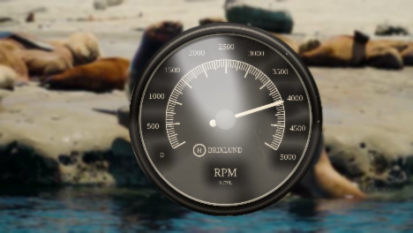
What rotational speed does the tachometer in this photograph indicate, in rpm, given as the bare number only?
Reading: 4000
